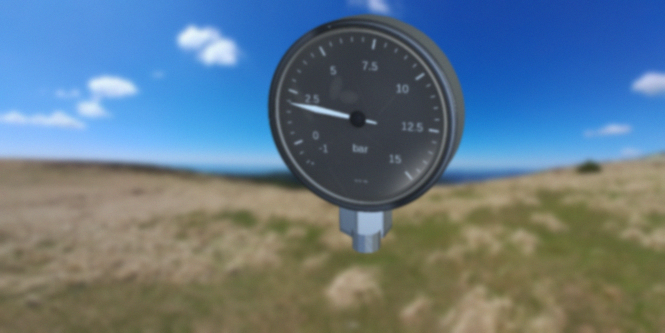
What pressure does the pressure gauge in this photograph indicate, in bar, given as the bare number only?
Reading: 2
